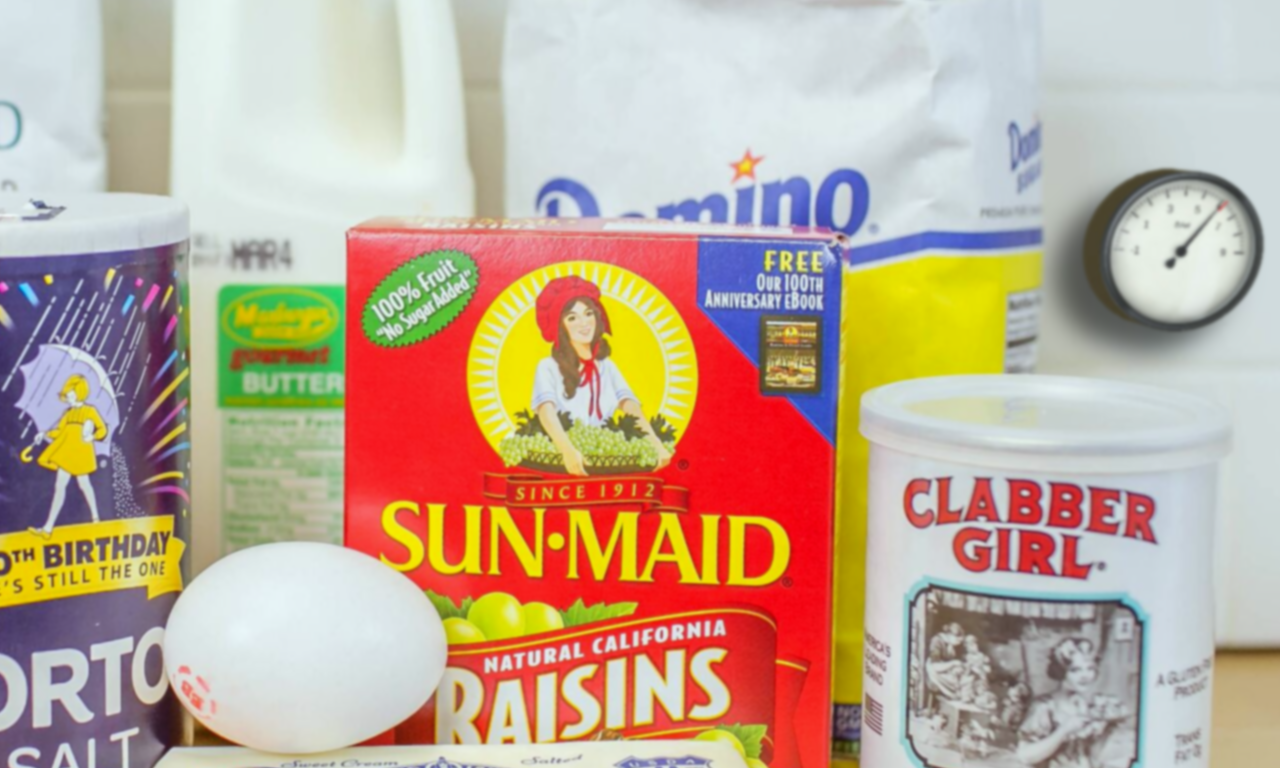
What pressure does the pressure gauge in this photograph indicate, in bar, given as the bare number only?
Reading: 6
